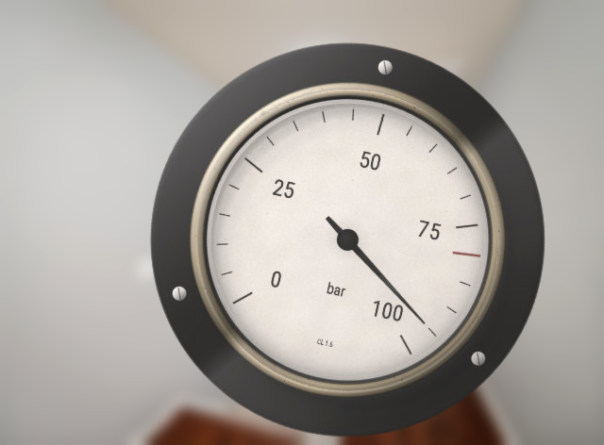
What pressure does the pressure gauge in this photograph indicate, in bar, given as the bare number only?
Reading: 95
